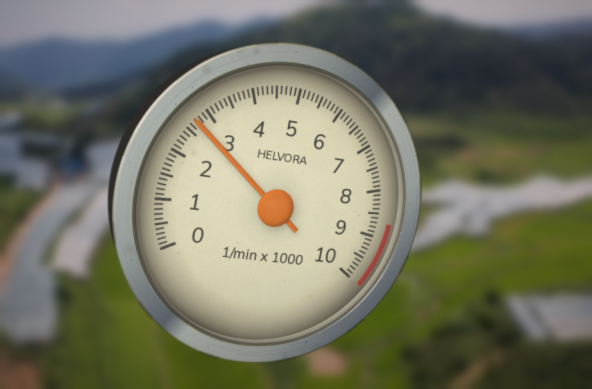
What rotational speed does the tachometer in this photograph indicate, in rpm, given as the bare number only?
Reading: 2700
